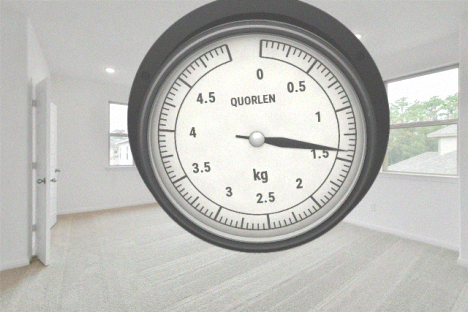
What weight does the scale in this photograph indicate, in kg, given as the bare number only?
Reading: 1.4
